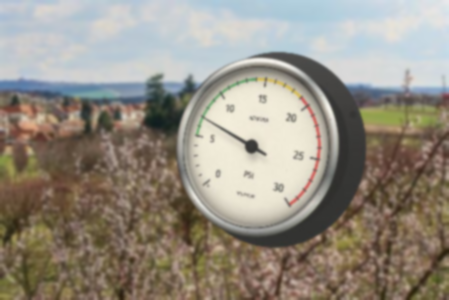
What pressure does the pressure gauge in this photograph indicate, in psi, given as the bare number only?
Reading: 7
